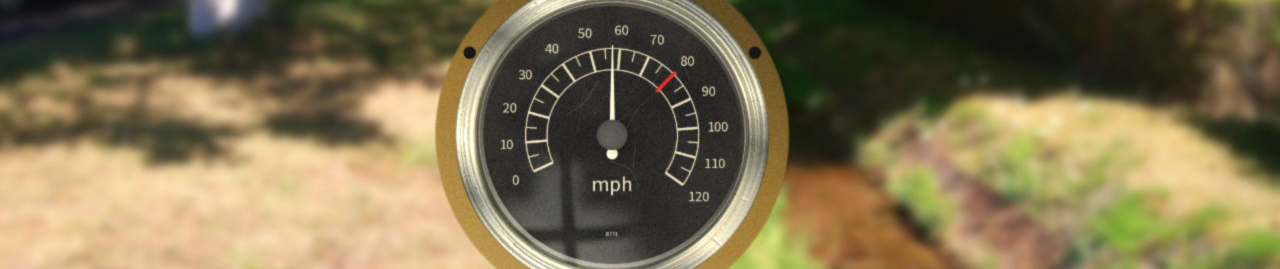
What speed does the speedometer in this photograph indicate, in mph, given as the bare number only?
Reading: 57.5
